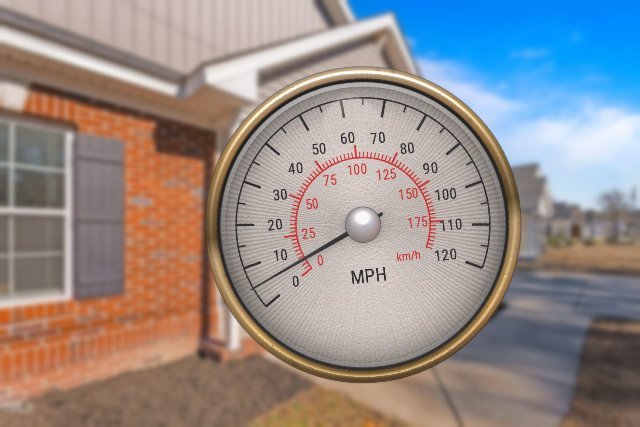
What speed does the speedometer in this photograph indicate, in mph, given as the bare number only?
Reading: 5
